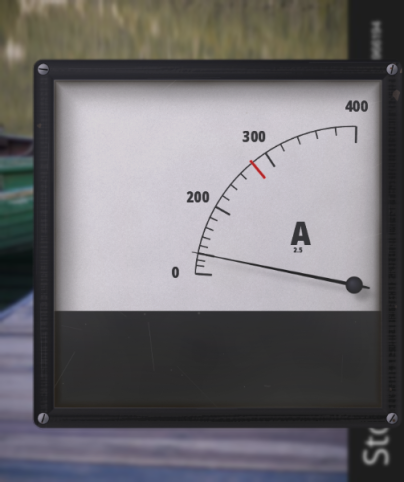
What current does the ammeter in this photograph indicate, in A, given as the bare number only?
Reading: 100
